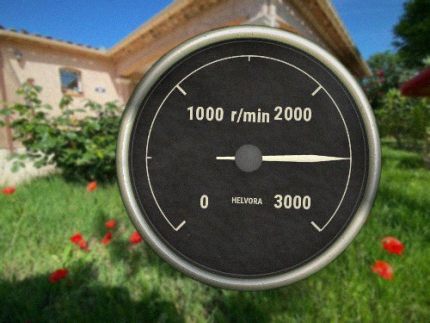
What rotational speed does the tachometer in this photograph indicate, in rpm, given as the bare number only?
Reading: 2500
